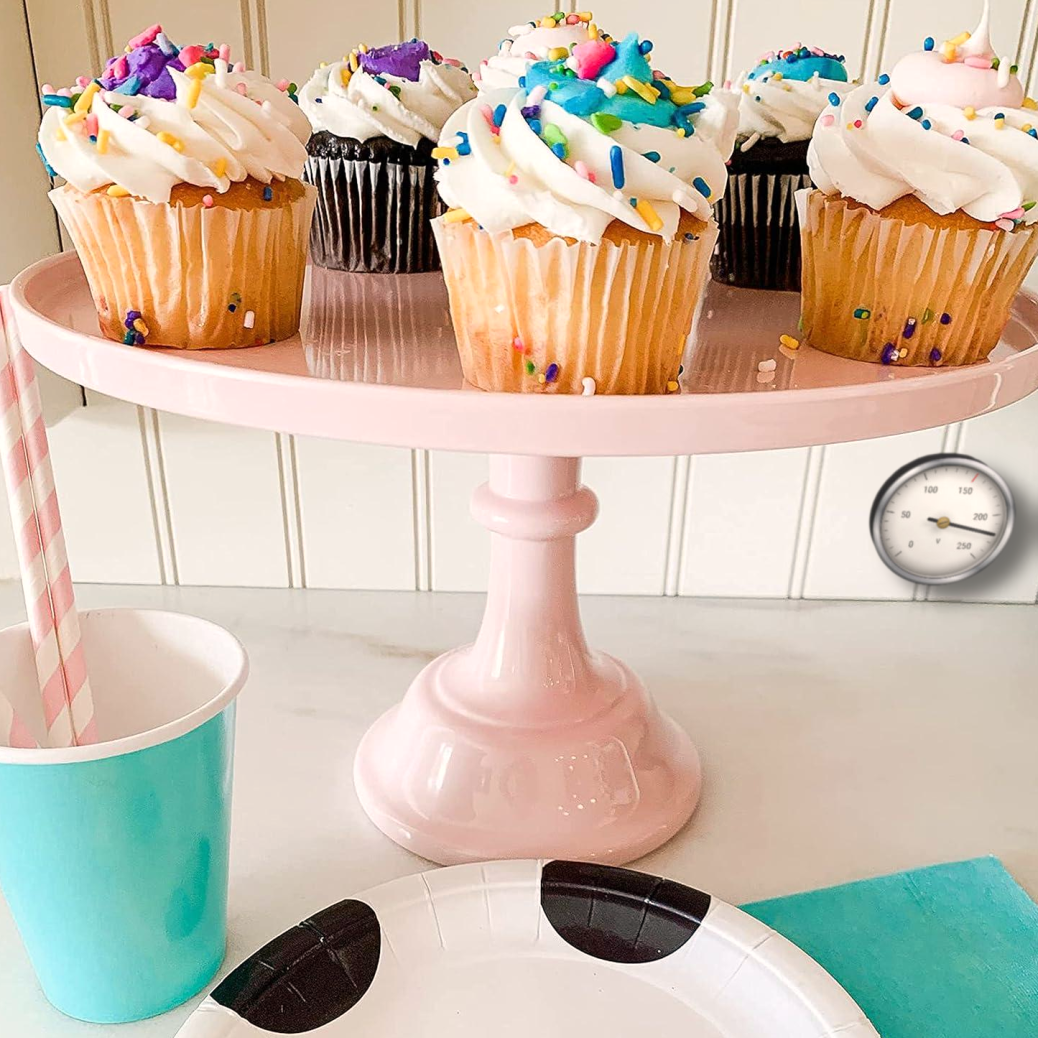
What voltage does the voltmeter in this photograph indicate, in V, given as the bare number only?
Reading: 220
